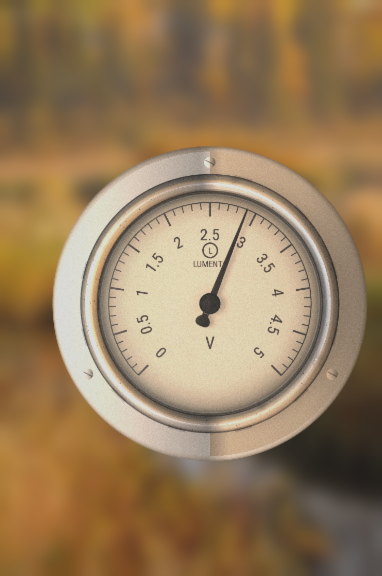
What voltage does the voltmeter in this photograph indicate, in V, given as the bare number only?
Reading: 2.9
